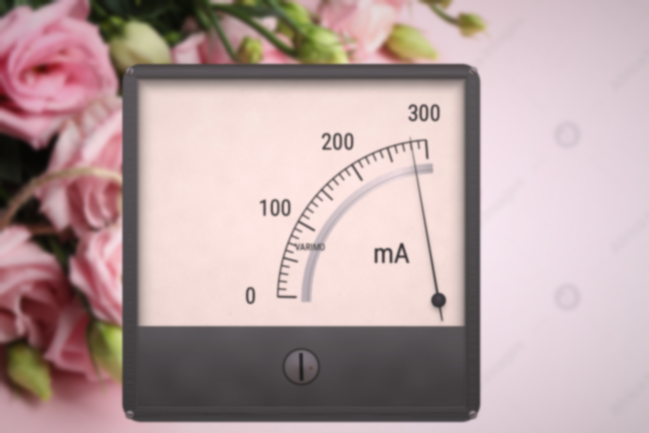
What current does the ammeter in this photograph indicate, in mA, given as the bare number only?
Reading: 280
